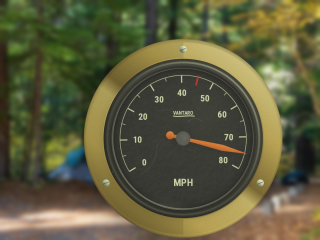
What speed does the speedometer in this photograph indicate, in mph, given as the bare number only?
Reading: 75
